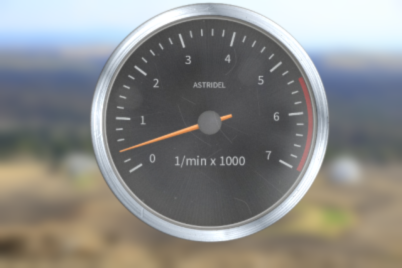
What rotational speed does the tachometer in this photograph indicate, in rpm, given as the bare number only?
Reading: 400
